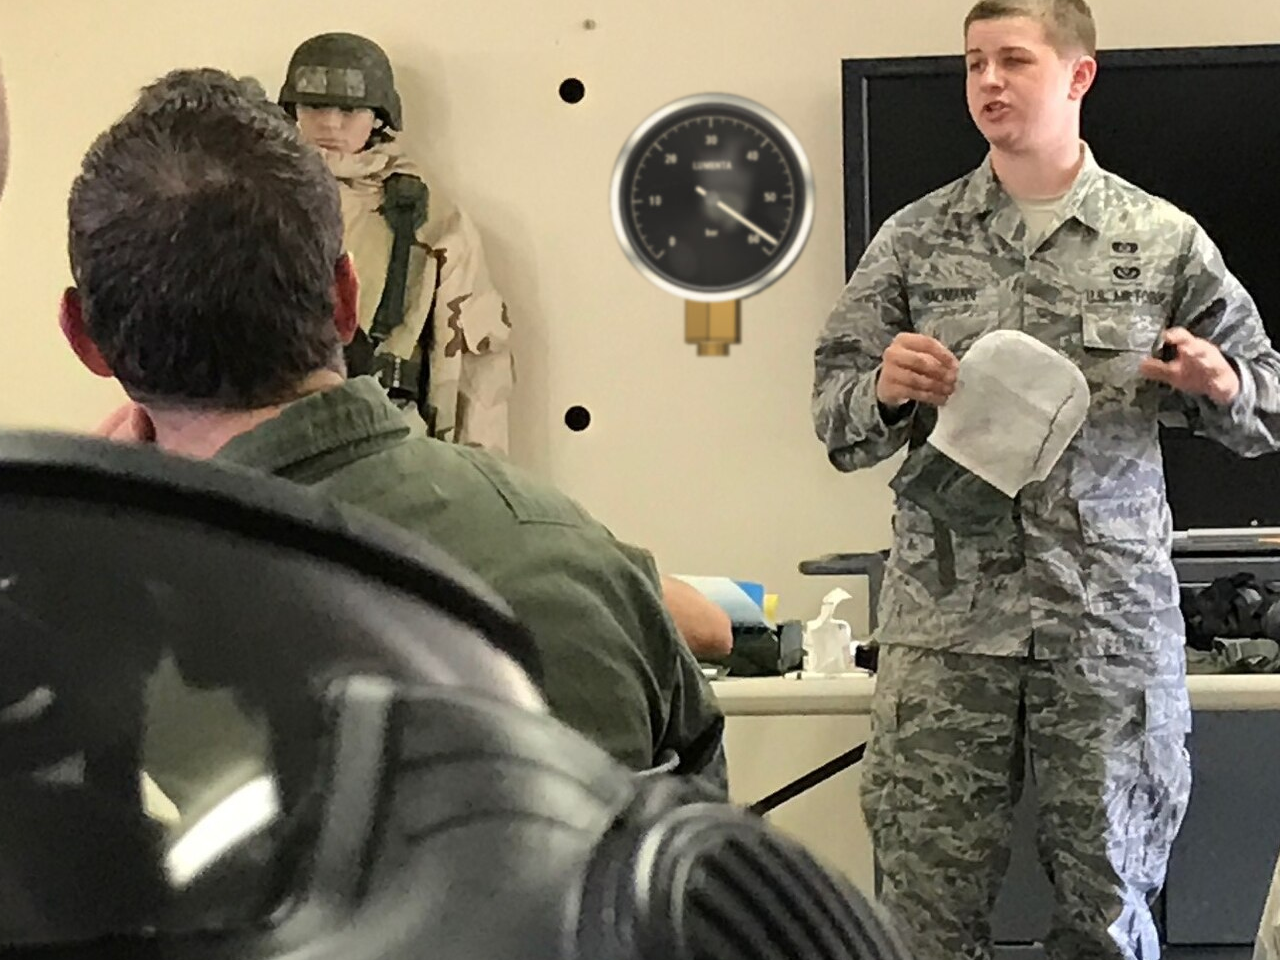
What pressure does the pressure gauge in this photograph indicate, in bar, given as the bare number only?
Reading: 58
